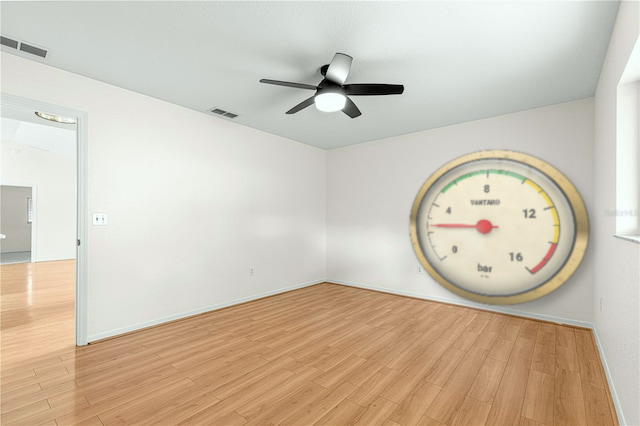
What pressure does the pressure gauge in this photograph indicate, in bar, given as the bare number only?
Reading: 2.5
